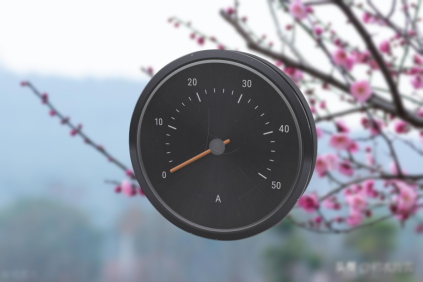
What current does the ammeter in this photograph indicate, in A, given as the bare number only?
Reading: 0
